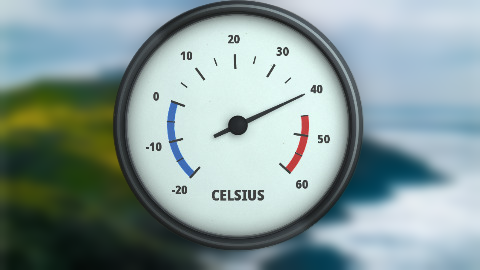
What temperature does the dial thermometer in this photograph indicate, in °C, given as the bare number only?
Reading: 40
